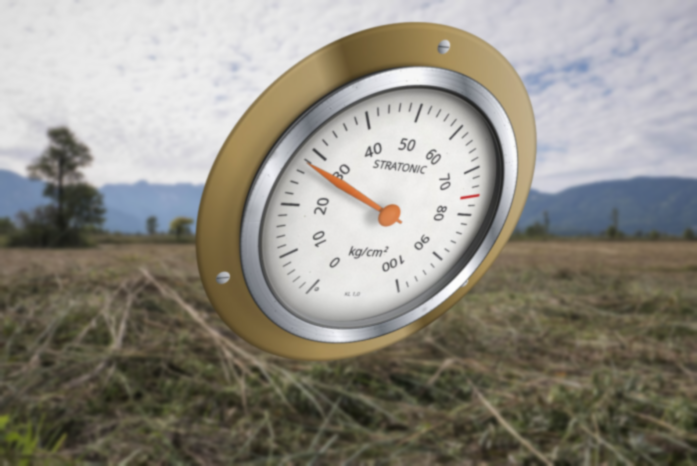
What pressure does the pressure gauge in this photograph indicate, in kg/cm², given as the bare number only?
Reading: 28
